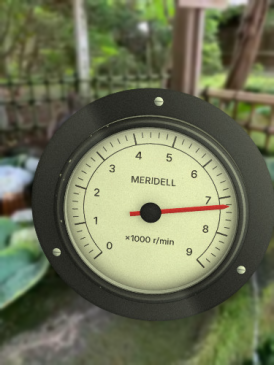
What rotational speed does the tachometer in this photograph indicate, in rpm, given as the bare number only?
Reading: 7200
